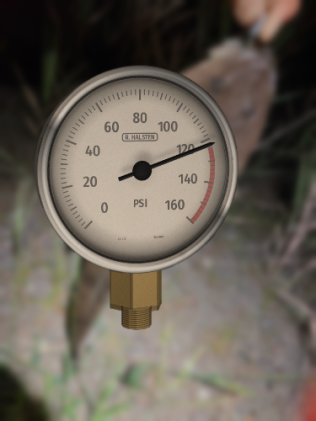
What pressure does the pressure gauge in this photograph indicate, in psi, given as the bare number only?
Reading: 122
